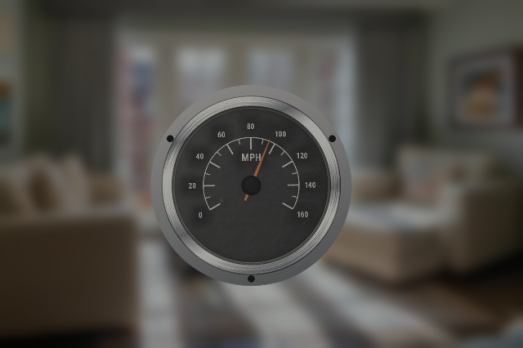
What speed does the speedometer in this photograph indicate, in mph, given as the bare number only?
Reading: 95
